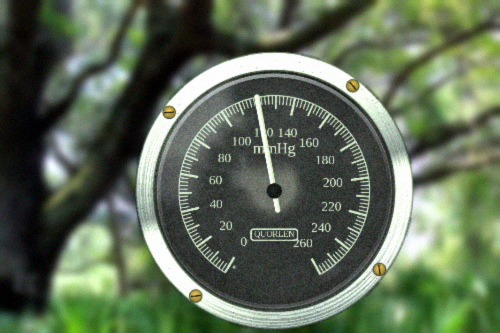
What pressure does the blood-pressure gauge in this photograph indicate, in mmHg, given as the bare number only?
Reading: 120
